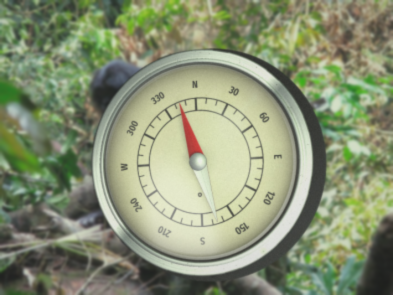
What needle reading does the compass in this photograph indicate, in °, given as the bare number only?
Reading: 345
